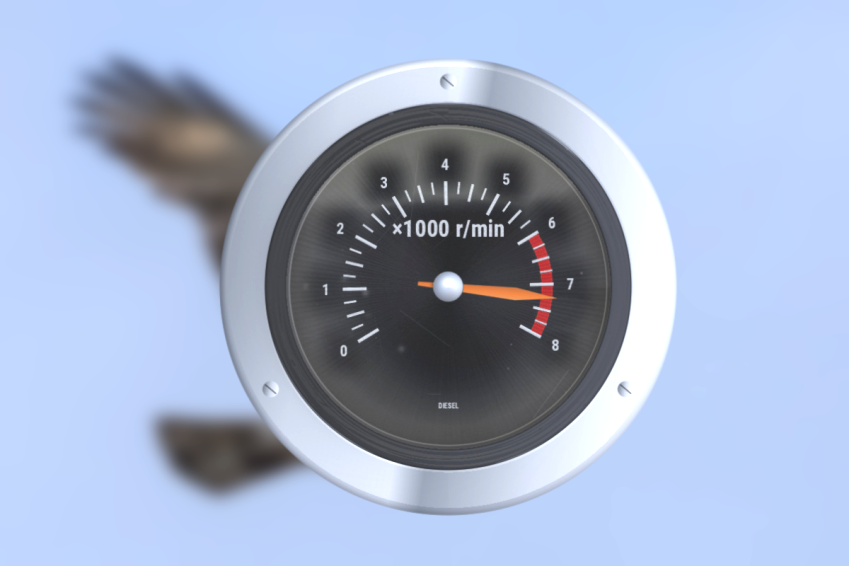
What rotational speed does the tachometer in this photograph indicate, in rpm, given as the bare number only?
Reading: 7250
